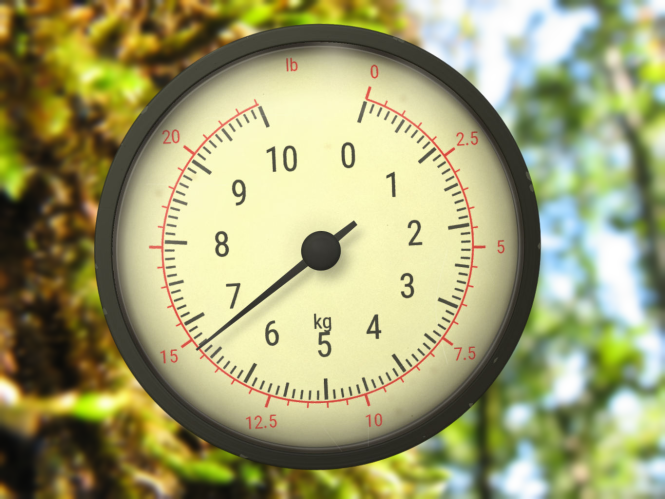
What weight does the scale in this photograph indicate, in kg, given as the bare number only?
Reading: 6.7
